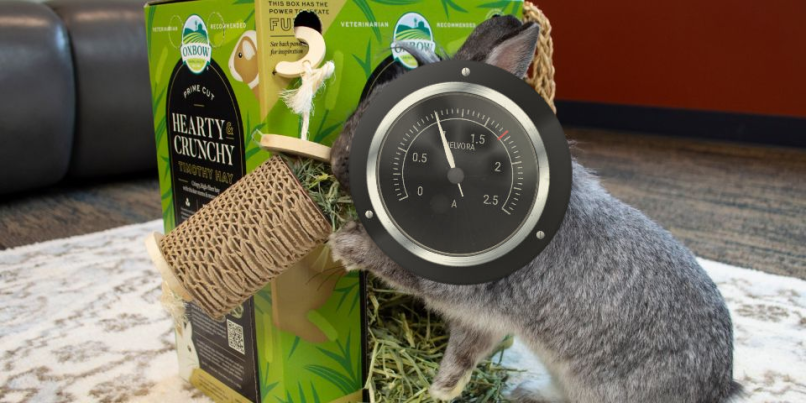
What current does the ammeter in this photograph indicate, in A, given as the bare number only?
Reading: 1
